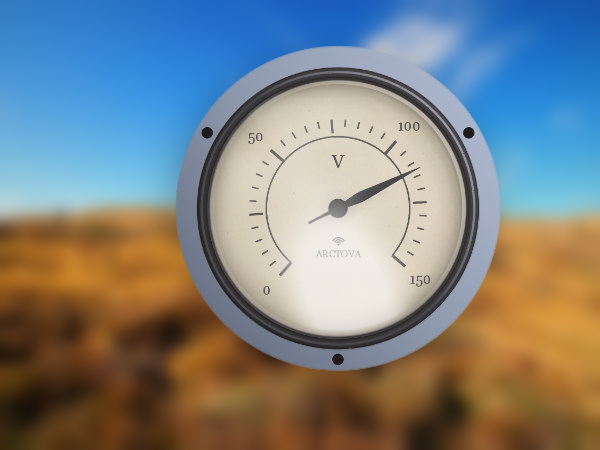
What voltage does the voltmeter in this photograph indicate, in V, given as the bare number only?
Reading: 112.5
